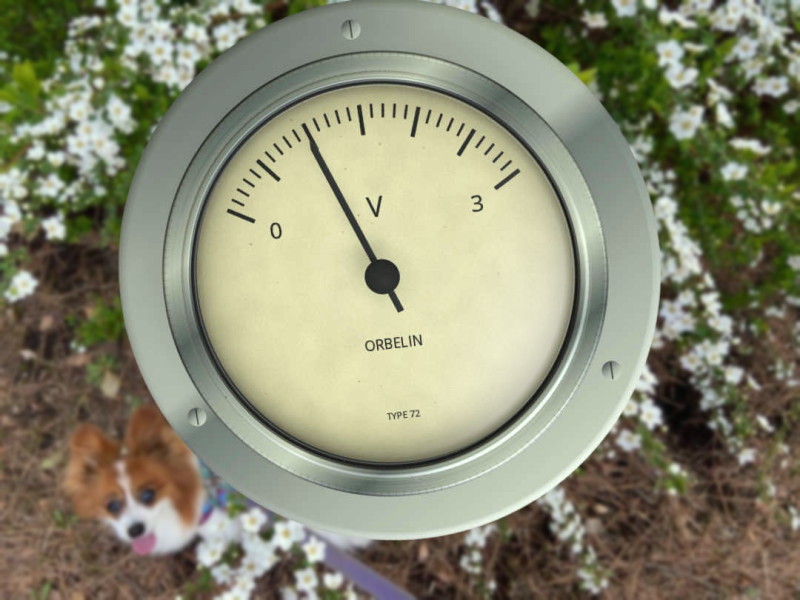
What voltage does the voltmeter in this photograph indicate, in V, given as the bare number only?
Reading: 1
